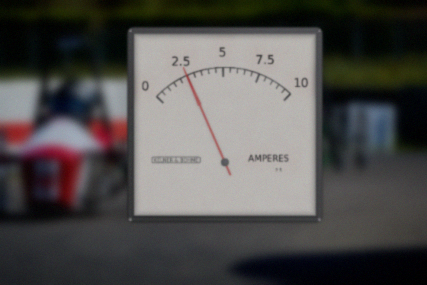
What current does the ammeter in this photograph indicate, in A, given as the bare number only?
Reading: 2.5
